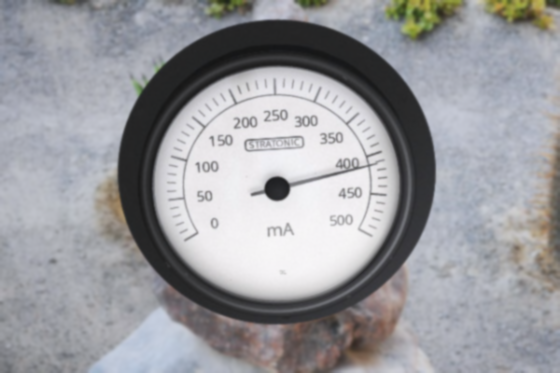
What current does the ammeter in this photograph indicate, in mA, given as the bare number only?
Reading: 410
